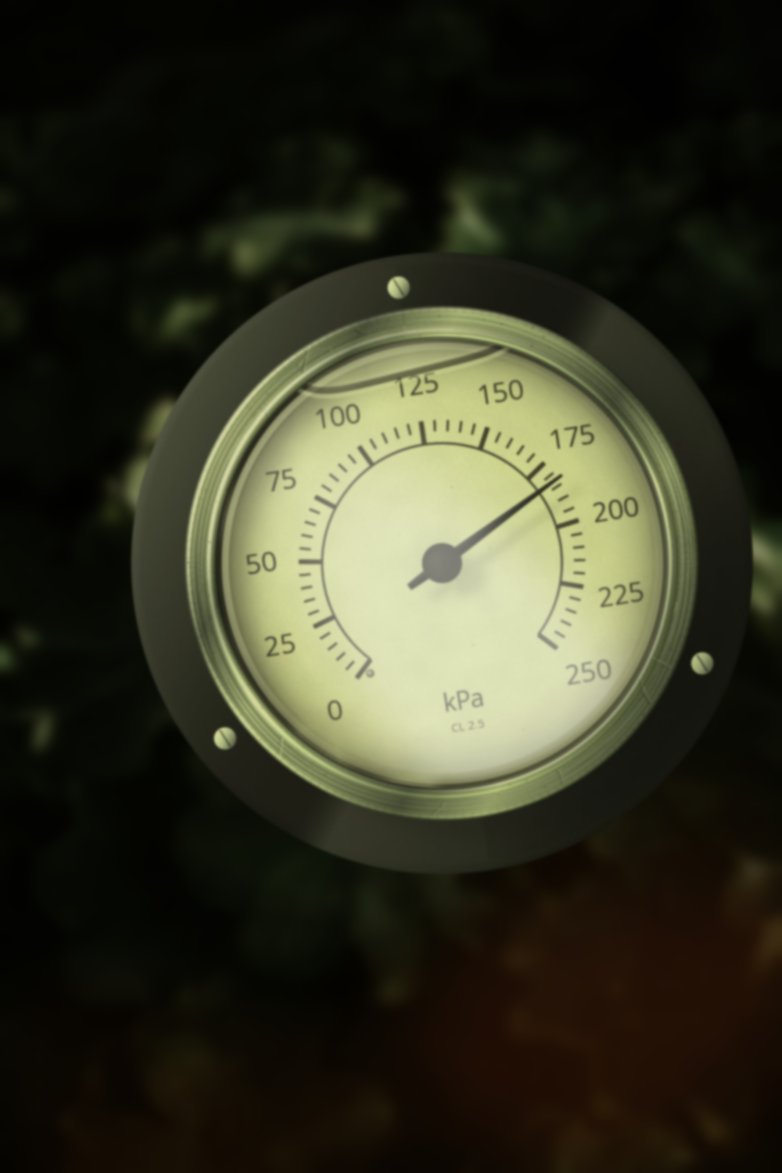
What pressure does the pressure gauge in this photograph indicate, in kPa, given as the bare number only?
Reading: 182.5
